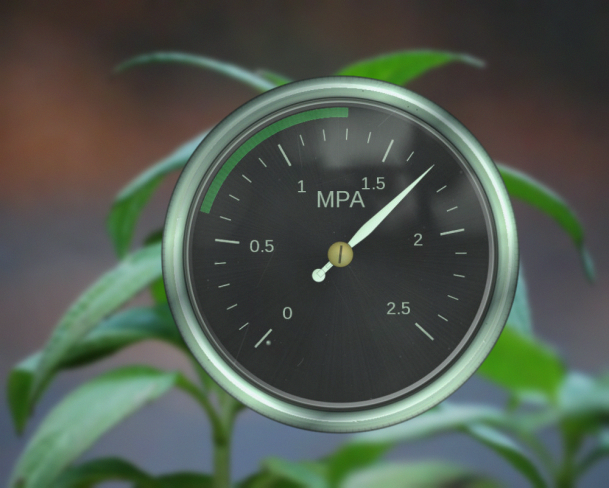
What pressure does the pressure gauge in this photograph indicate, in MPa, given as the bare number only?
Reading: 1.7
